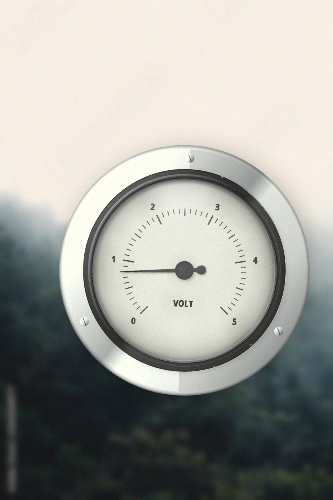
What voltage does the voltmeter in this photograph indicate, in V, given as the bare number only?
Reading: 0.8
